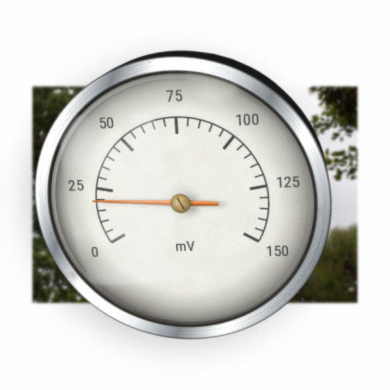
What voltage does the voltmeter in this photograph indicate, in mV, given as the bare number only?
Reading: 20
